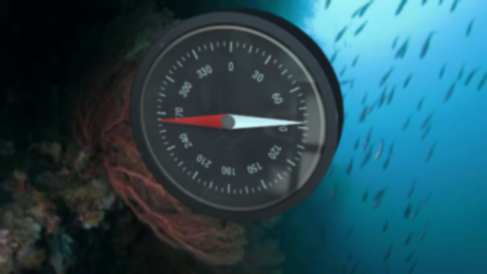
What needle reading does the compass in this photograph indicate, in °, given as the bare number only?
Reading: 265
